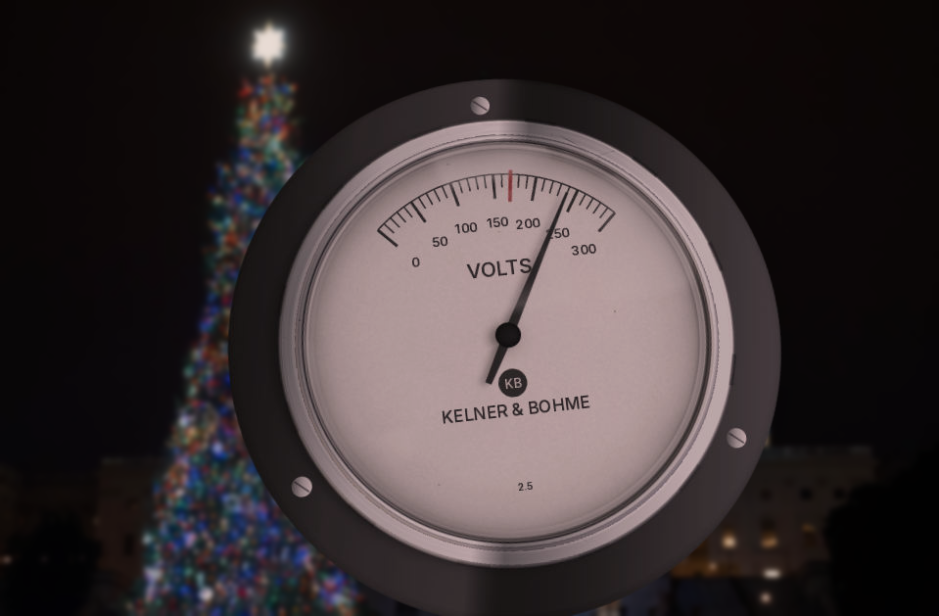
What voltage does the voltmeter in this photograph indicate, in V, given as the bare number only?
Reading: 240
